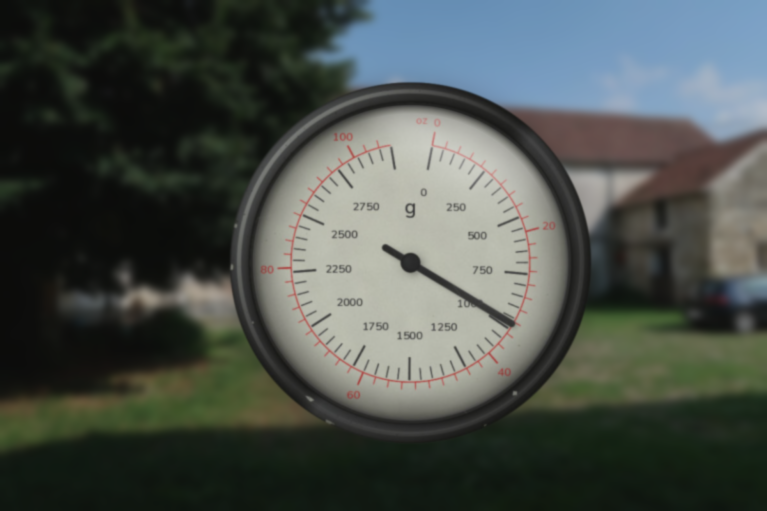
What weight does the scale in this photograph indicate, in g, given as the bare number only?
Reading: 975
